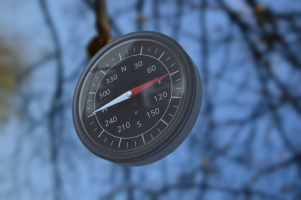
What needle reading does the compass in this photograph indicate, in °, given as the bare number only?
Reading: 90
